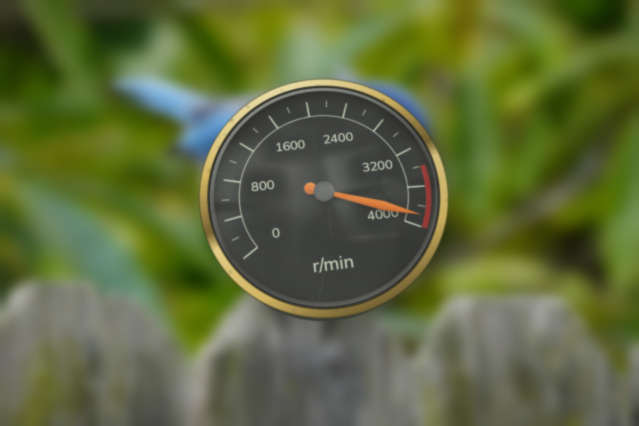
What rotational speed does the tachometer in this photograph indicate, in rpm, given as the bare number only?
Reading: 3900
